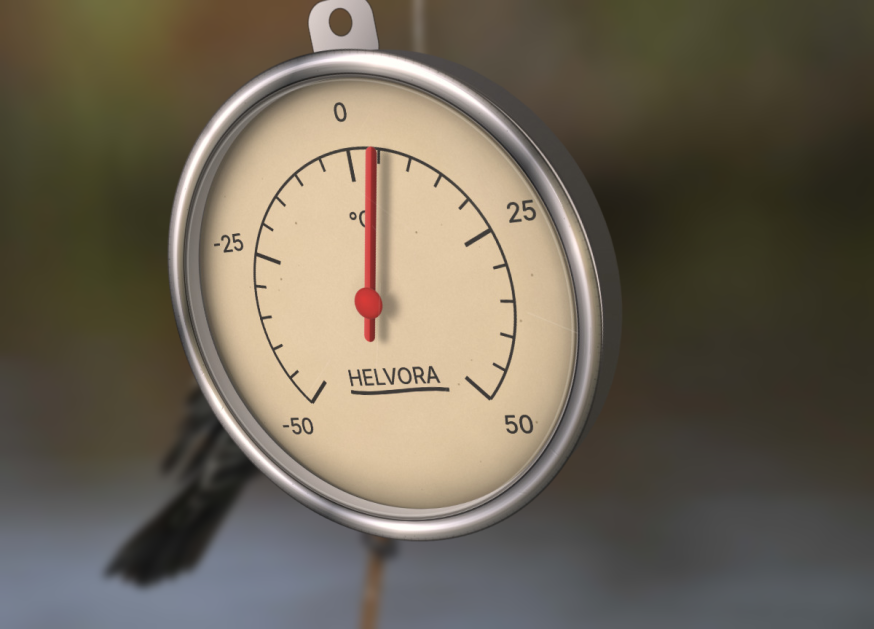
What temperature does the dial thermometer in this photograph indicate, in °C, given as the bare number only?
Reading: 5
